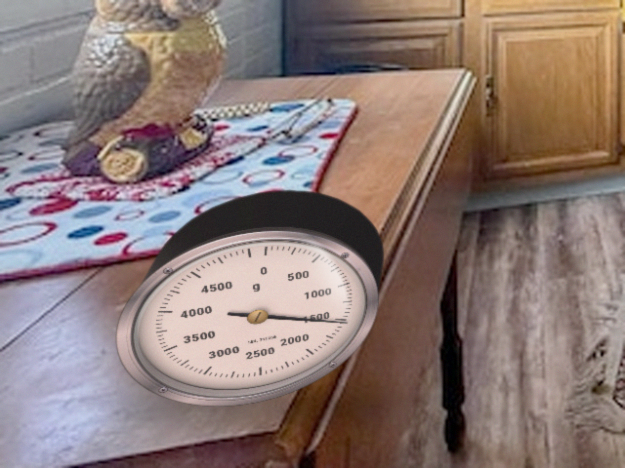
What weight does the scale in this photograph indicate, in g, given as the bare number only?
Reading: 1500
